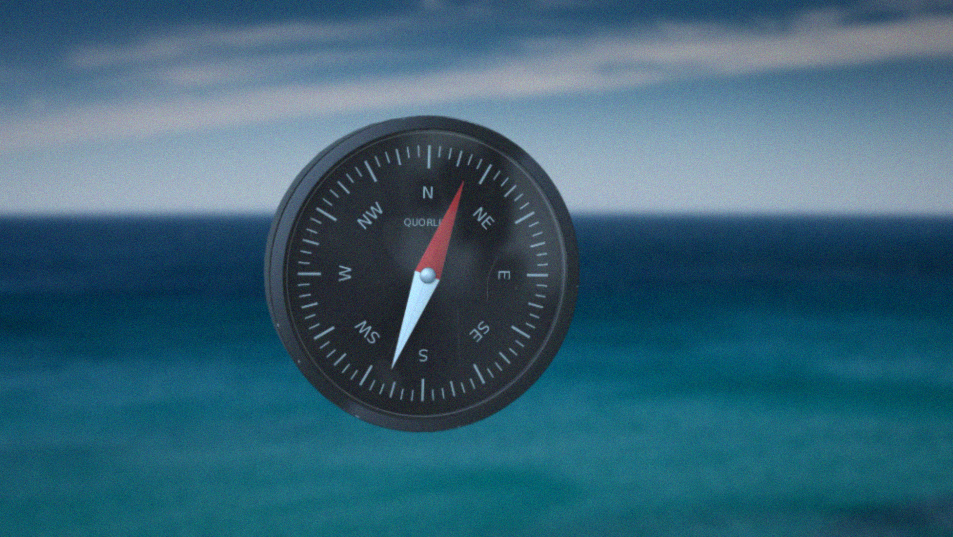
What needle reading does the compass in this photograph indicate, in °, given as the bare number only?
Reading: 20
